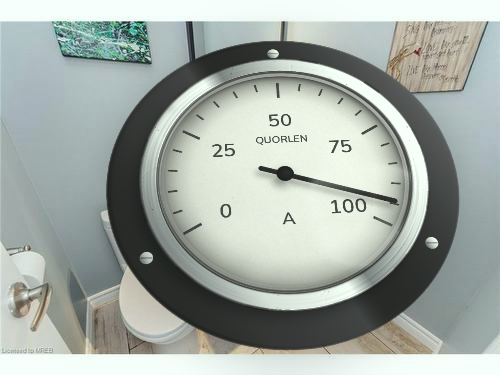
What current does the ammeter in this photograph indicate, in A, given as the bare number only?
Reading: 95
